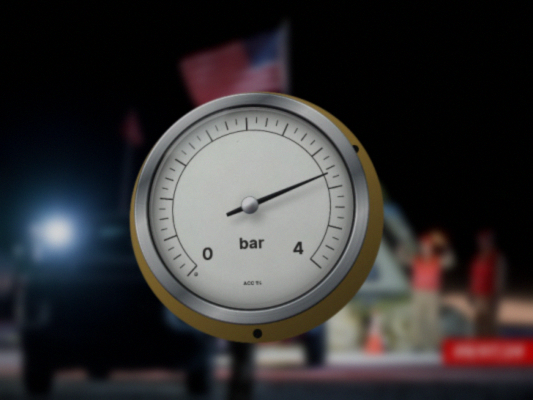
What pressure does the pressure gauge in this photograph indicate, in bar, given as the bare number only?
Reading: 3.05
